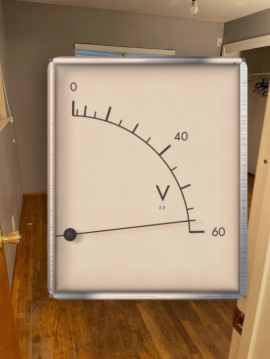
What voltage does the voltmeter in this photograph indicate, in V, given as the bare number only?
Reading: 57.5
